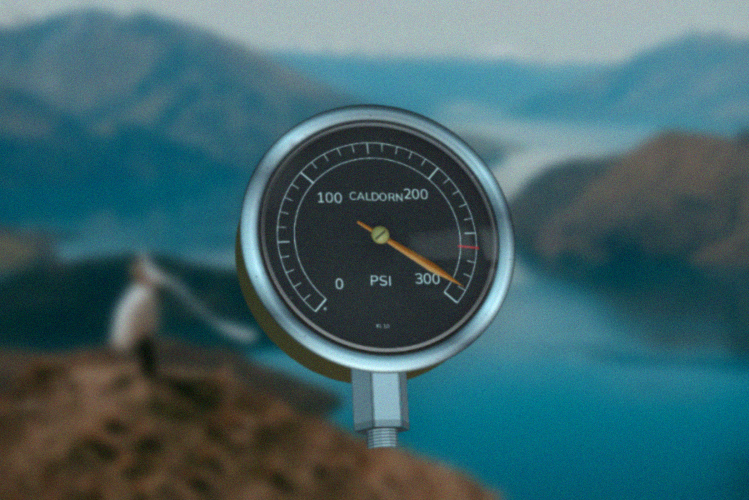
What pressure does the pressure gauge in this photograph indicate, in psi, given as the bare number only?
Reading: 290
